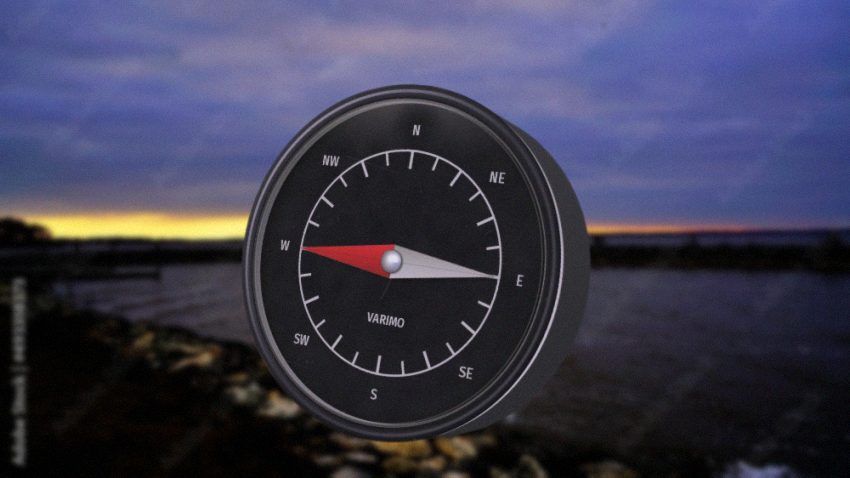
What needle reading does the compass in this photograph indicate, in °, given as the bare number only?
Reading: 270
